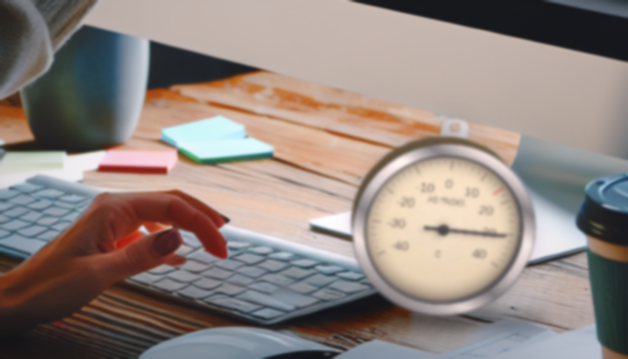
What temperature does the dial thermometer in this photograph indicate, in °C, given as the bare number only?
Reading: 30
